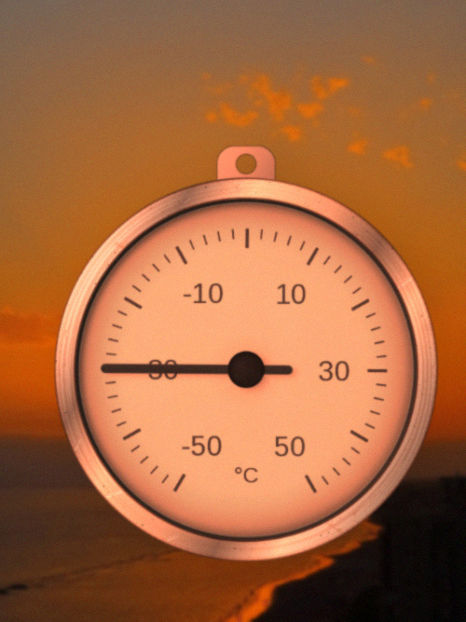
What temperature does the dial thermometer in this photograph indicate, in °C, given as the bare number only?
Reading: -30
